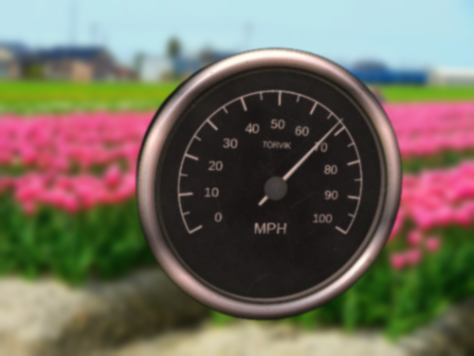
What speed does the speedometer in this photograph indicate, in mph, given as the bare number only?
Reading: 67.5
